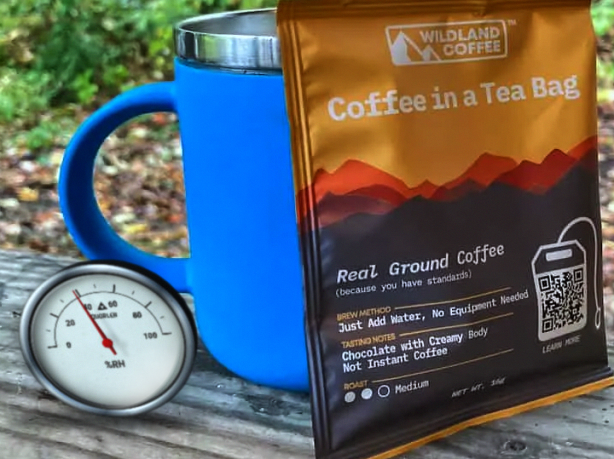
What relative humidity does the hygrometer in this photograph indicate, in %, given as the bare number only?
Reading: 40
